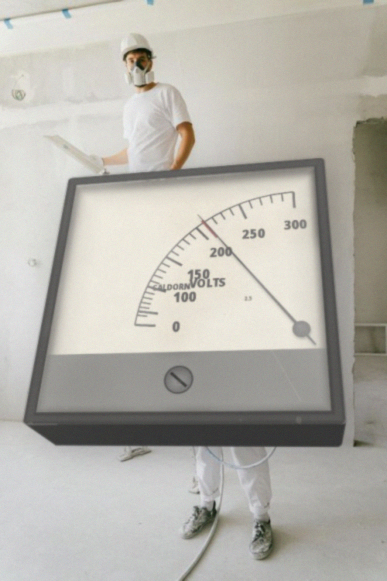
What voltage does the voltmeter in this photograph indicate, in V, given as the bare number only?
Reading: 210
